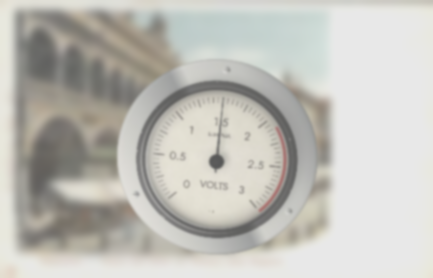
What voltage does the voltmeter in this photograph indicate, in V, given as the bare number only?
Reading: 1.5
